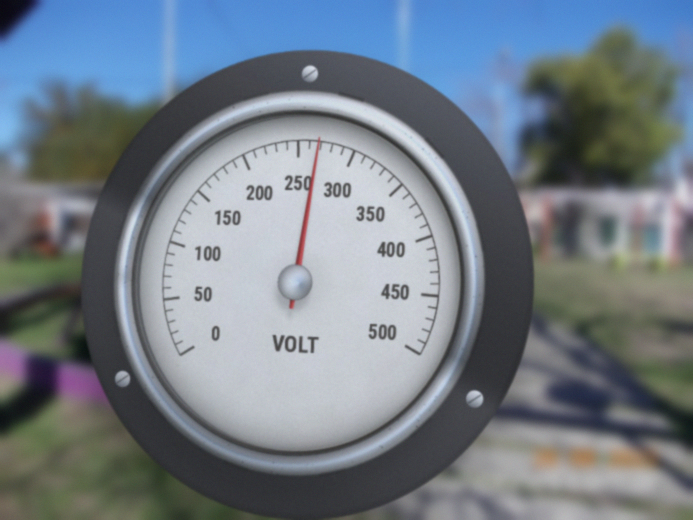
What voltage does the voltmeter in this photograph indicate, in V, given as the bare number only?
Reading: 270
